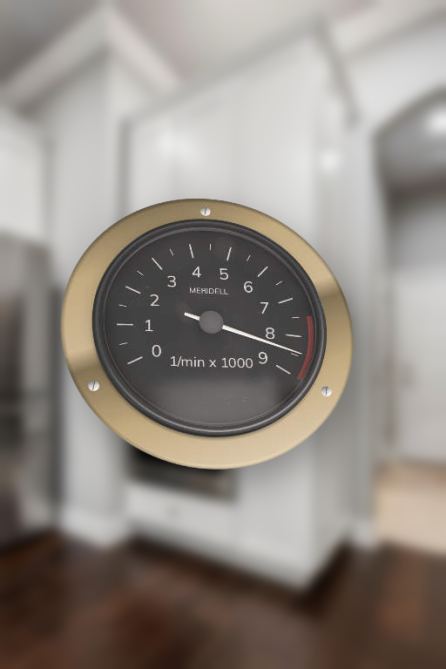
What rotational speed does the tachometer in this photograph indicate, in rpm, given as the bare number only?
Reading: 8500
